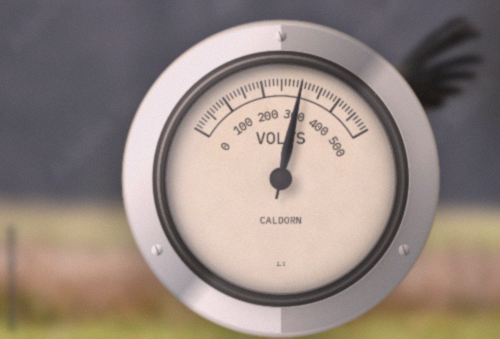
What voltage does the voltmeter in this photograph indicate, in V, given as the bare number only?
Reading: 300
